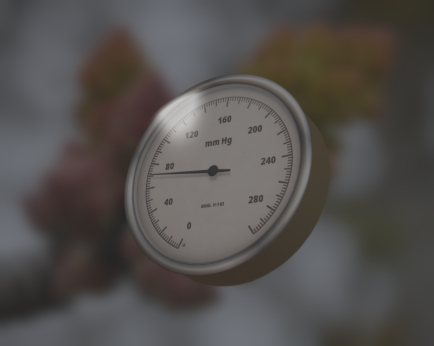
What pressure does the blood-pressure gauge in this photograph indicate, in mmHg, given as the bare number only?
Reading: 70
